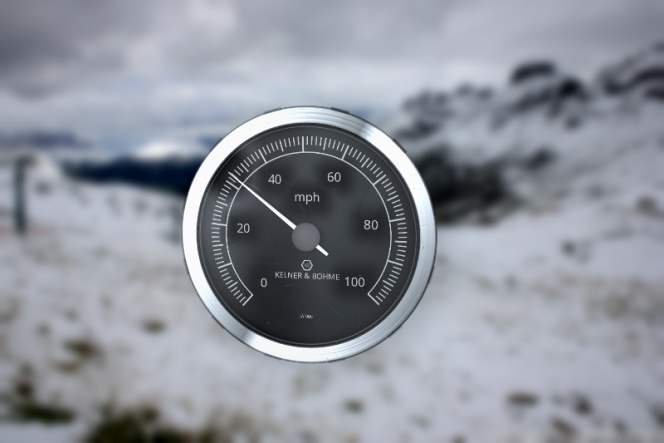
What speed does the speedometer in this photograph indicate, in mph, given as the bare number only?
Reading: 32
